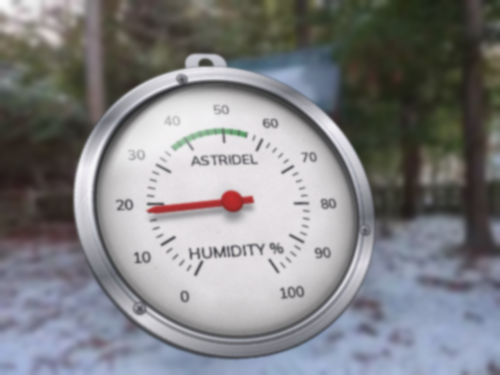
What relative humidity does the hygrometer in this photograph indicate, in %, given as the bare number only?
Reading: 18
